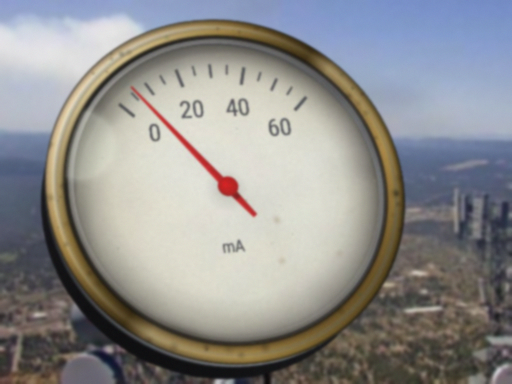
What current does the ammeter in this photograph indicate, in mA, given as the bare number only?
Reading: 5
